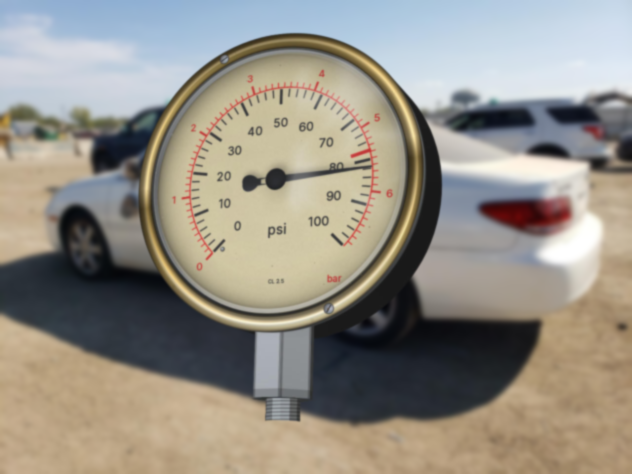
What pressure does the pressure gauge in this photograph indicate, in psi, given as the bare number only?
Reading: 82
